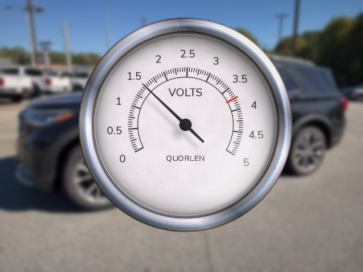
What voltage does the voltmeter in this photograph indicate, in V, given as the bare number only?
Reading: 1.5
